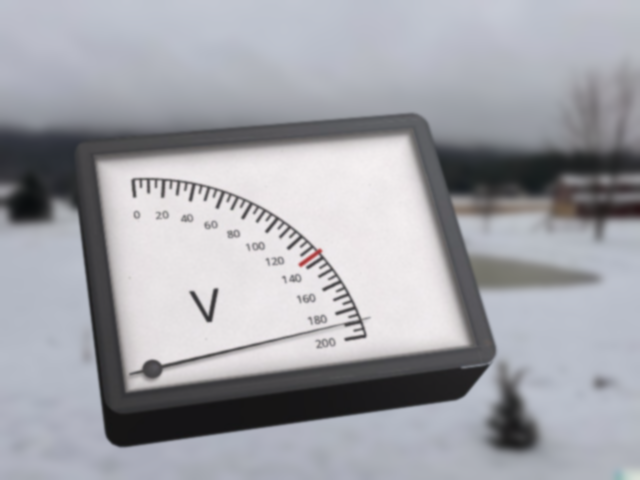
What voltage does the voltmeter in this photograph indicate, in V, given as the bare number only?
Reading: 190
